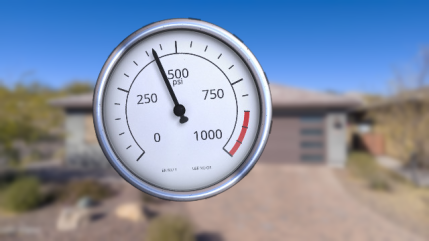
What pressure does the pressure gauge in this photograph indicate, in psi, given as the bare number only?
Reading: 425
